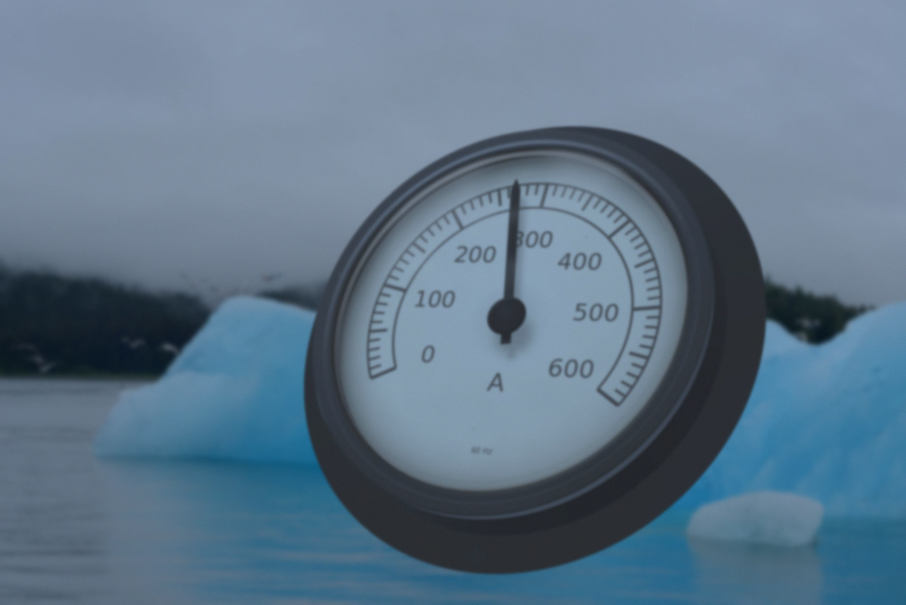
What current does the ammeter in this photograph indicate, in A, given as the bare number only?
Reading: 270
